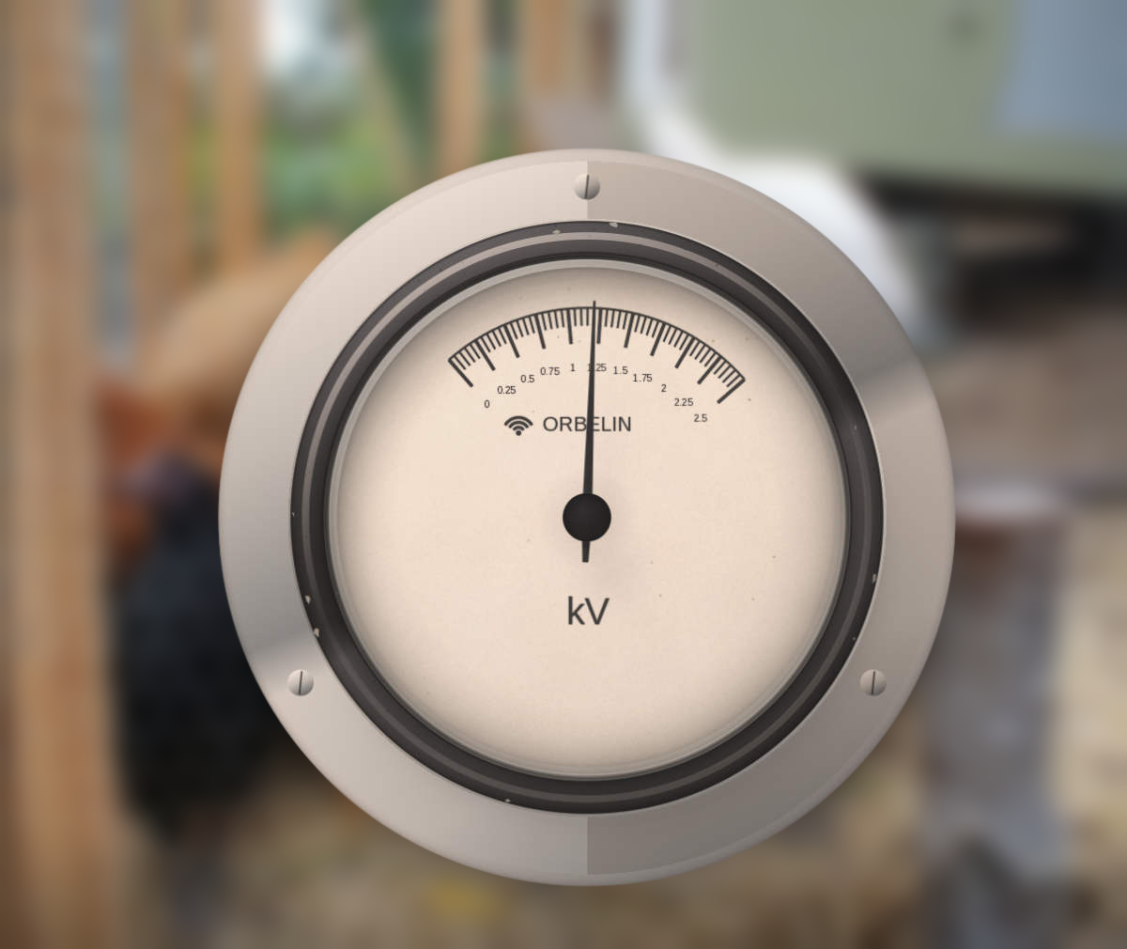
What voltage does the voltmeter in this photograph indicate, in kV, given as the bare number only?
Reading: 1.2
